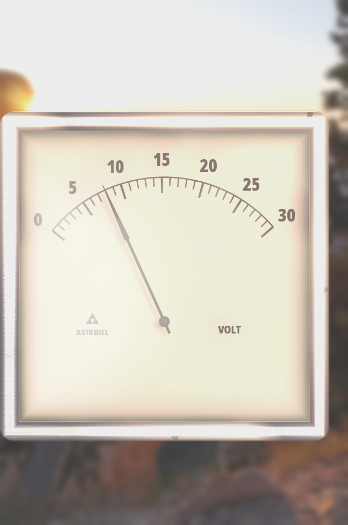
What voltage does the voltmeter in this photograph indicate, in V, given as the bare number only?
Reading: 8
